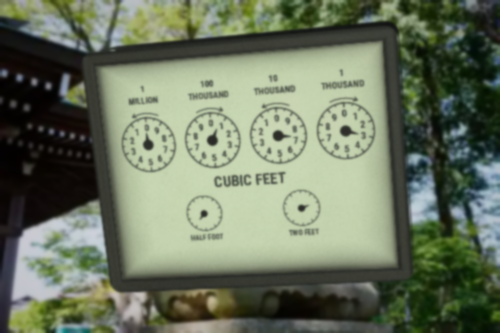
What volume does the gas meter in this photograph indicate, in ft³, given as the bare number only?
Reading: 7300
